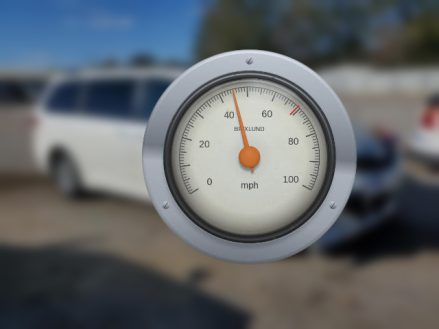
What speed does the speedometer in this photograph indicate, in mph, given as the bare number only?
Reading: 45
